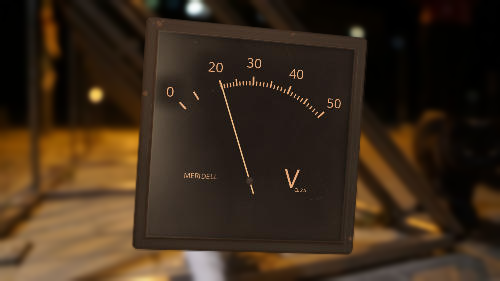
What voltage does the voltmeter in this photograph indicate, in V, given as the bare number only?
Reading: 20
